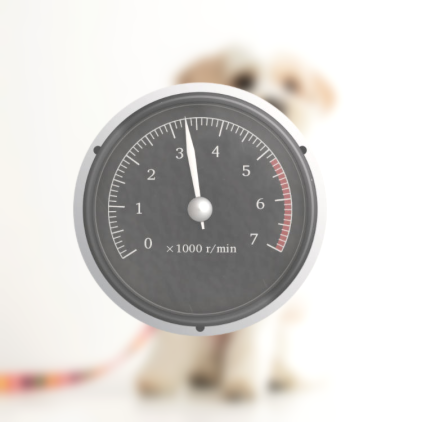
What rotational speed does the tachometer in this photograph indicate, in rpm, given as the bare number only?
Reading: 3300
